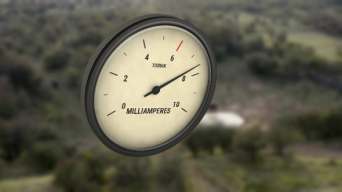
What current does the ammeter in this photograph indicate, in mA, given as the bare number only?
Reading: 7.5
